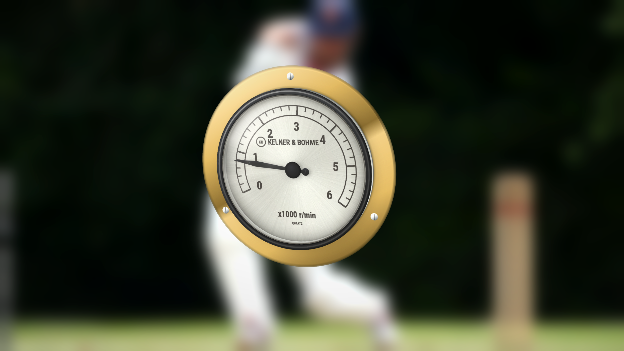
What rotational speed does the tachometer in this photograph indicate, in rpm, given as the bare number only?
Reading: 800
